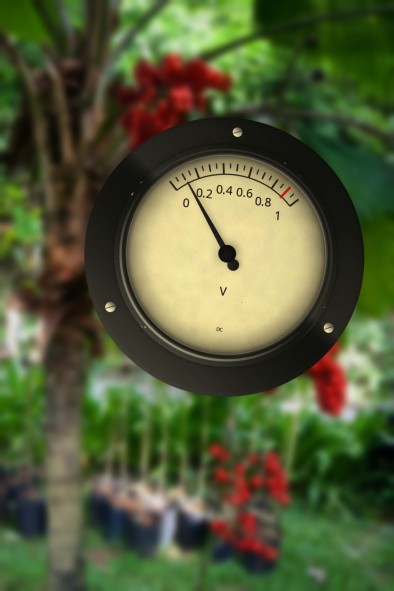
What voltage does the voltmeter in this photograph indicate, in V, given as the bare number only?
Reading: 0.1
